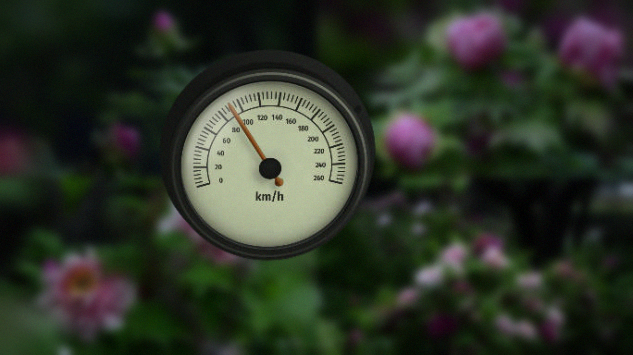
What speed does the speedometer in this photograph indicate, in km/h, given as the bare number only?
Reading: 92
